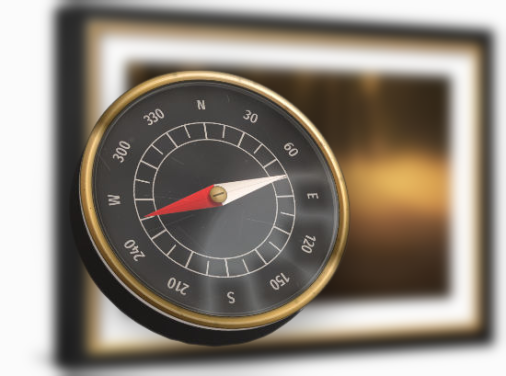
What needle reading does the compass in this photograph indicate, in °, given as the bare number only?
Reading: 255
